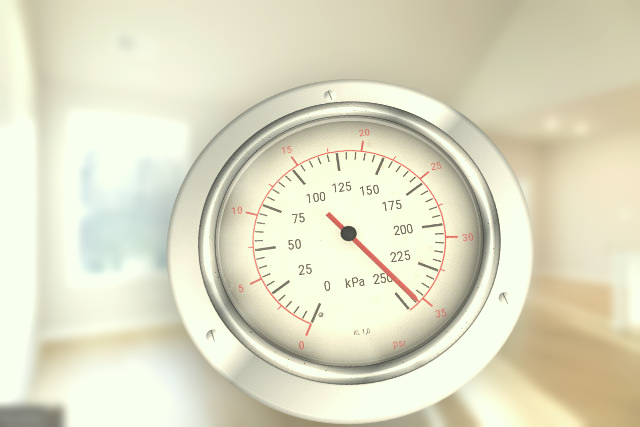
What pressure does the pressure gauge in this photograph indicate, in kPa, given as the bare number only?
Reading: 245
